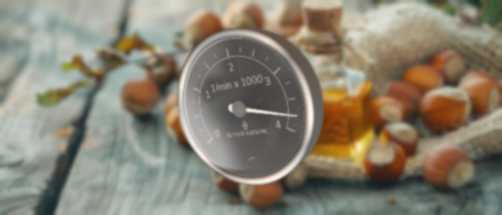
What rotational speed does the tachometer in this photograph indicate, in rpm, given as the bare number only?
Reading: 3750
